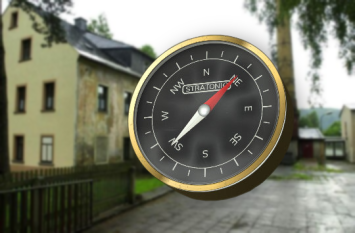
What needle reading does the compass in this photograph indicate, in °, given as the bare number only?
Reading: 45
